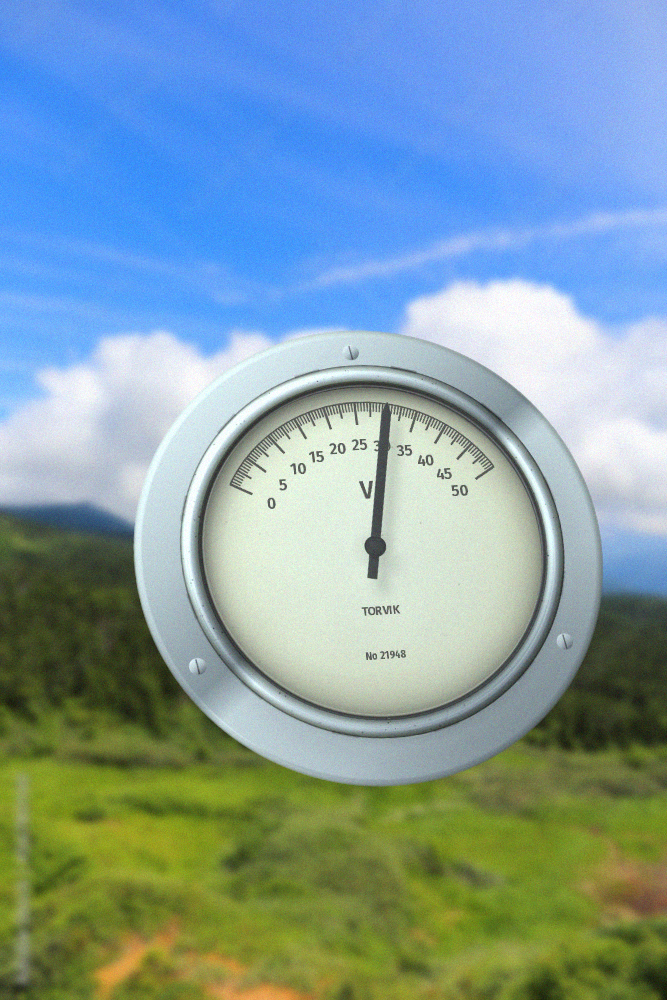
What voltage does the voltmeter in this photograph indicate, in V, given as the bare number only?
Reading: 30
